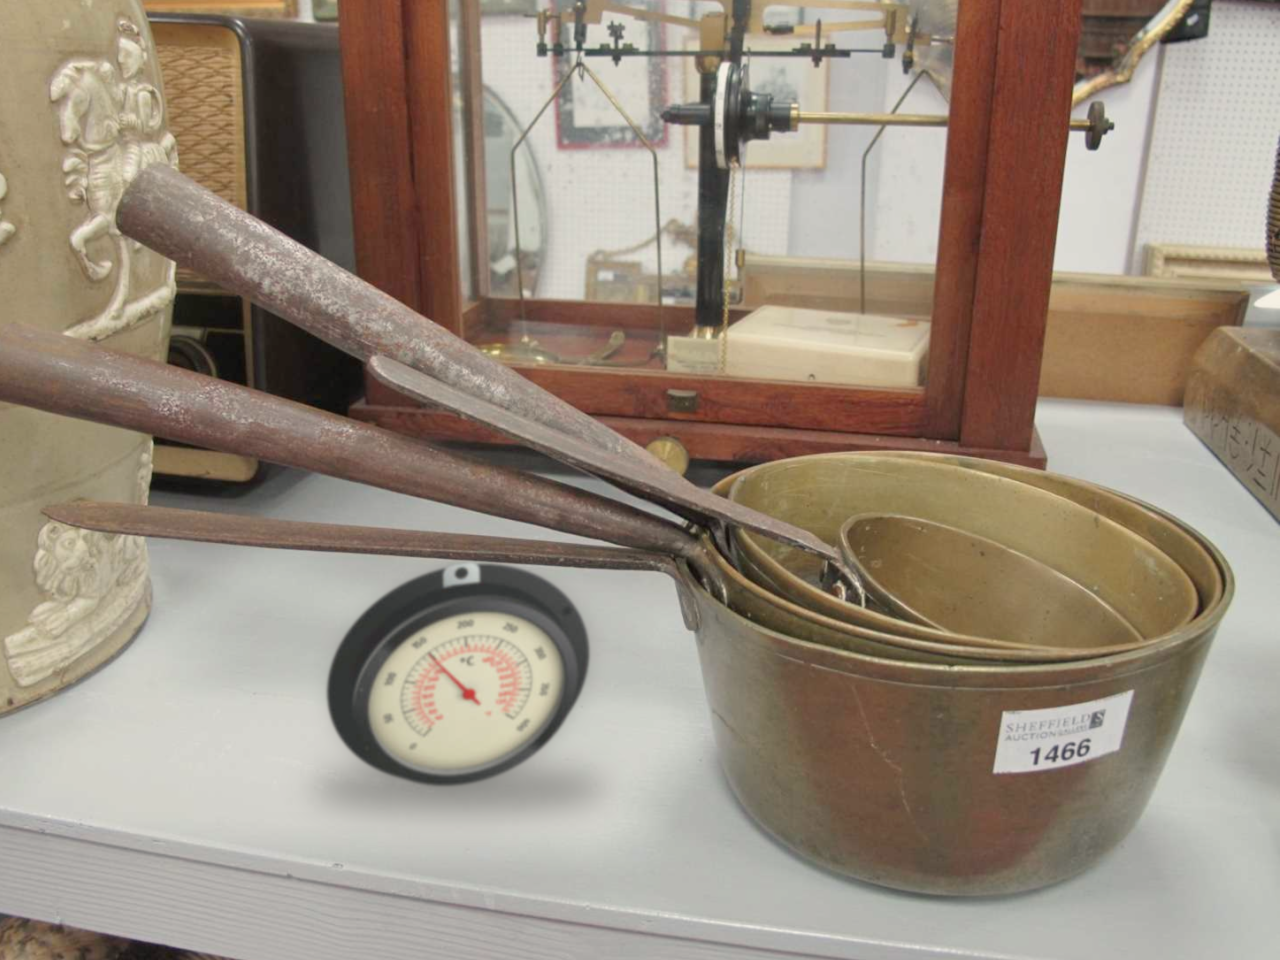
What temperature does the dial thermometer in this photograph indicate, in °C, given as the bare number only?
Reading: 150
